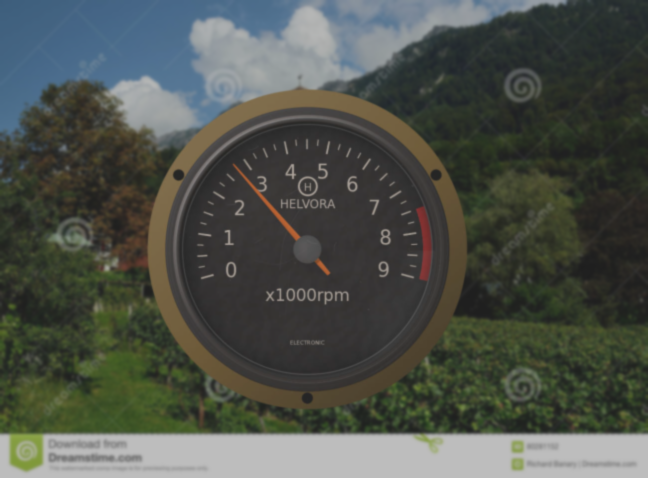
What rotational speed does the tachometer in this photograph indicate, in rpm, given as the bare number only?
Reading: 2750
